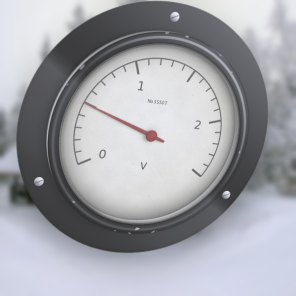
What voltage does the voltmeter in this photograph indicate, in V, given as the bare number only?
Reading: 0.5
